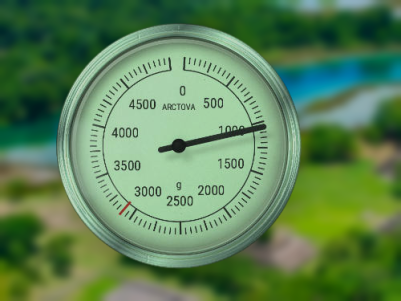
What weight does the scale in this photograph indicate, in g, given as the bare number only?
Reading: 1050
